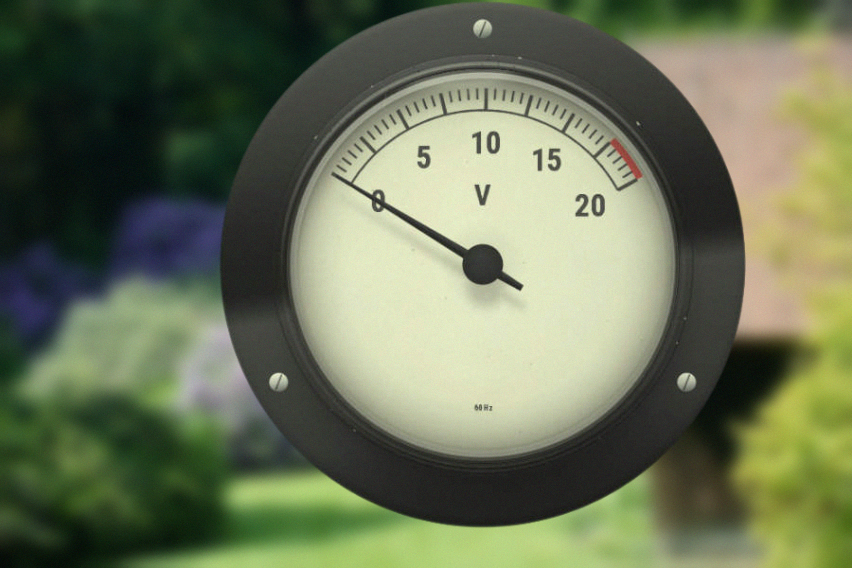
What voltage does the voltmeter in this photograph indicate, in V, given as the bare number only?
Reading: 0
